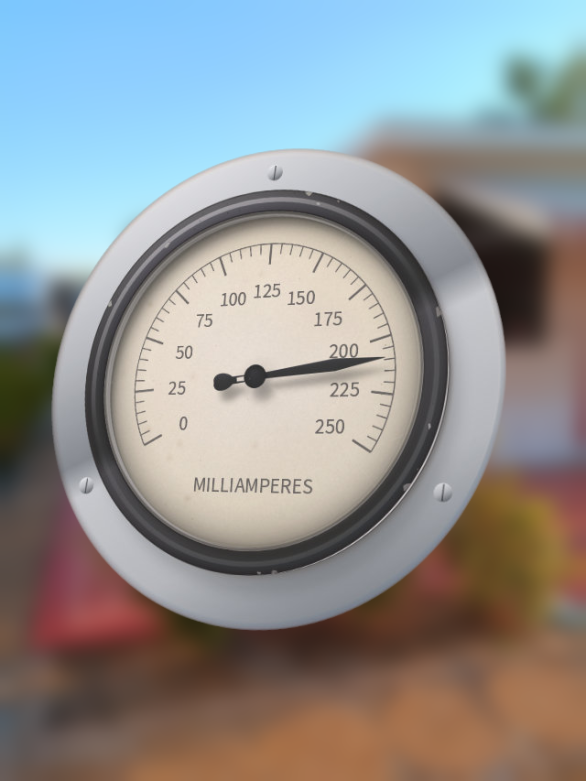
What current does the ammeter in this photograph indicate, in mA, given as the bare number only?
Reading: 210
